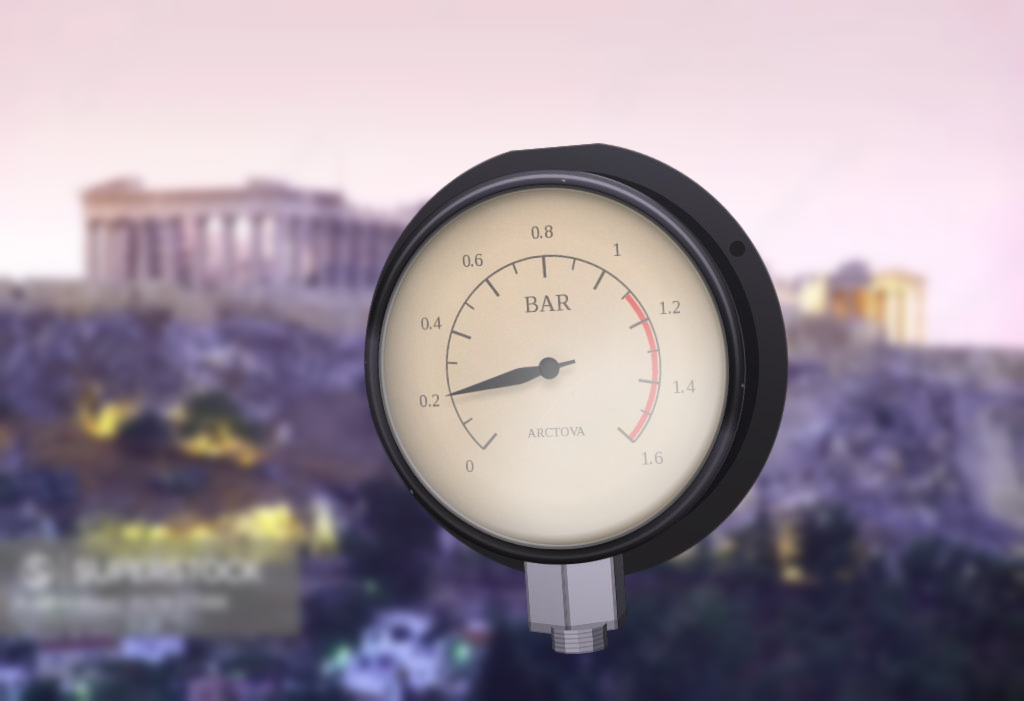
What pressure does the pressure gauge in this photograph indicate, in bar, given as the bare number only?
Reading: 0.2
